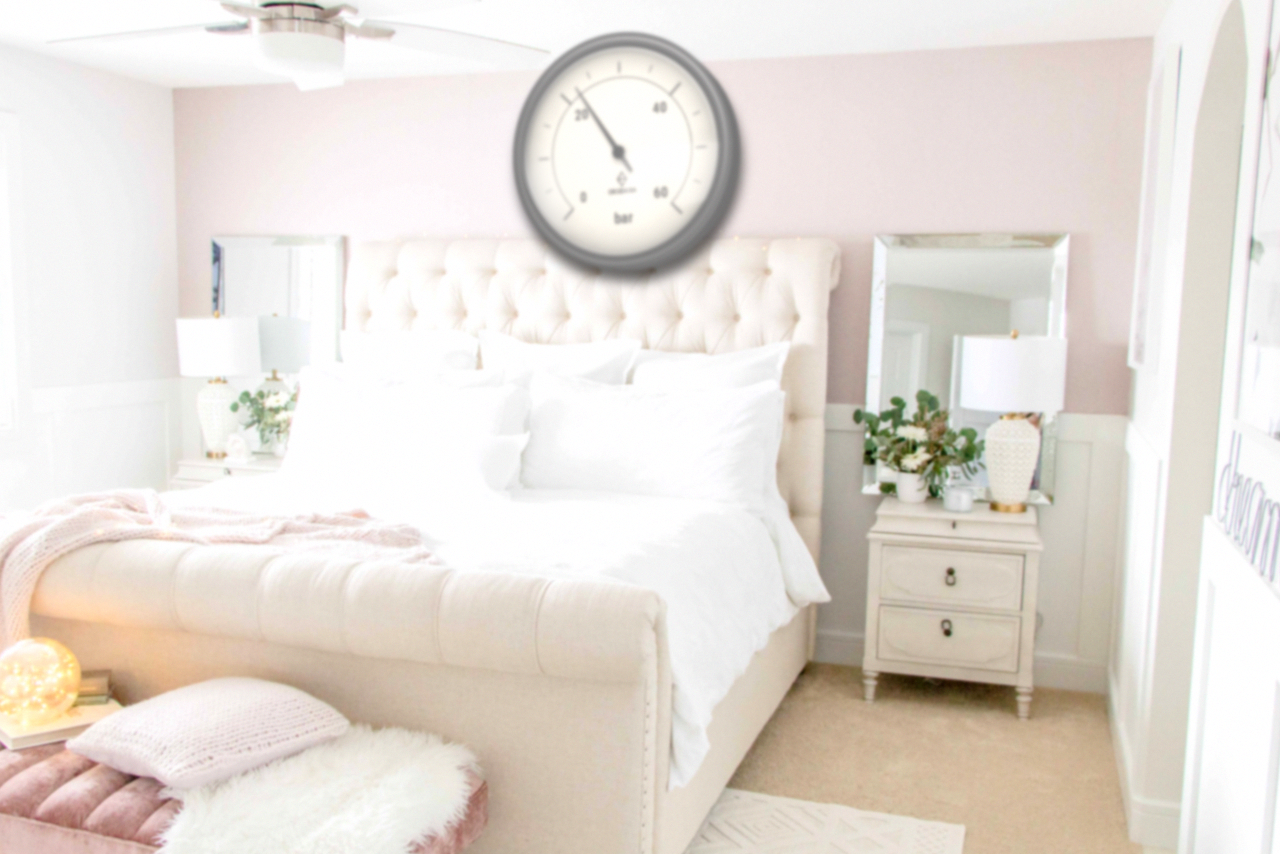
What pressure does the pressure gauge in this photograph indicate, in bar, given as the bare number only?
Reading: 22.5
